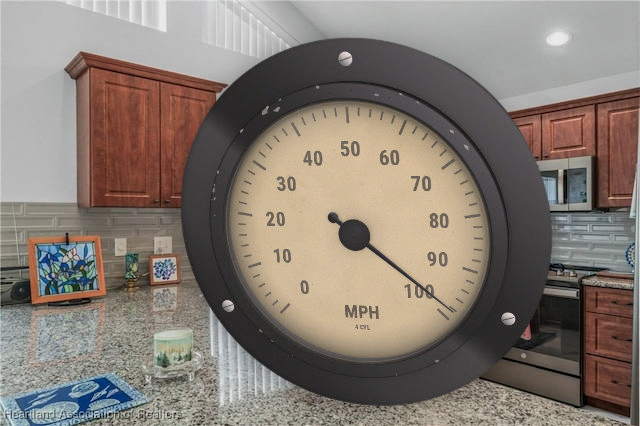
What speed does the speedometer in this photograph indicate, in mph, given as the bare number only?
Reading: 98
